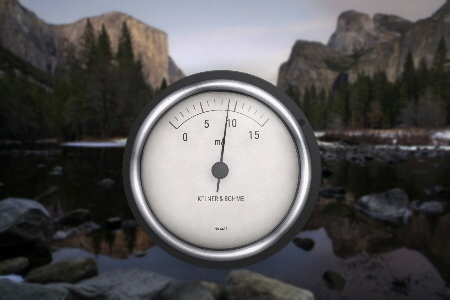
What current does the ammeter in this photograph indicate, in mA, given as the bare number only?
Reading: 9
